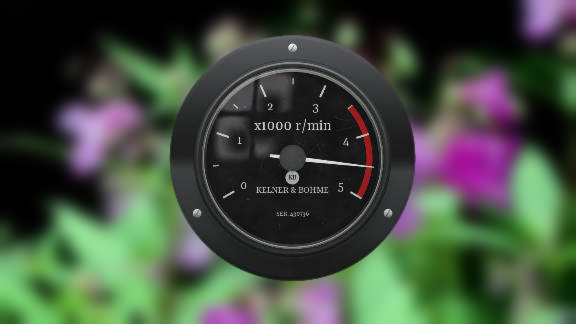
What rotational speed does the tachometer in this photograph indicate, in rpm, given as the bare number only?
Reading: 4500
